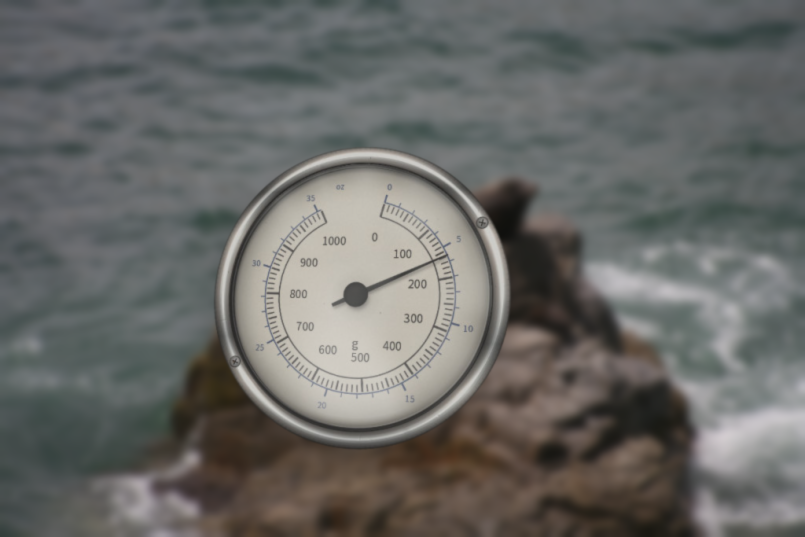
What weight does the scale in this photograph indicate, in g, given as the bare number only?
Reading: 160
